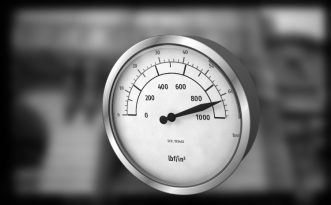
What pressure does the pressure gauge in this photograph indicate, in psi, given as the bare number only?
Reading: 900
